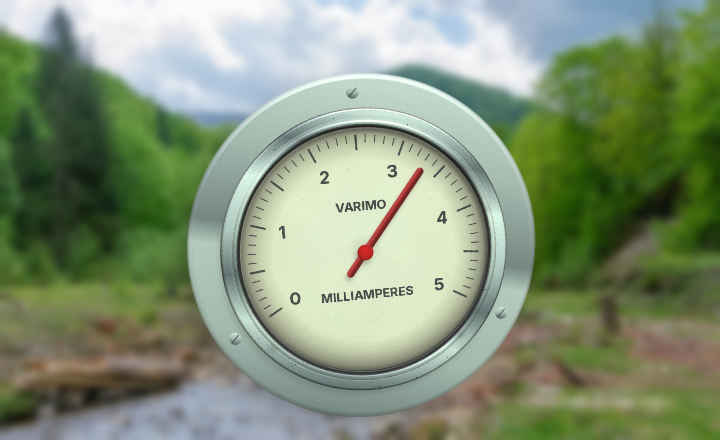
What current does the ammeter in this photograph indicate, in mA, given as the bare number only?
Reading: 3.3
